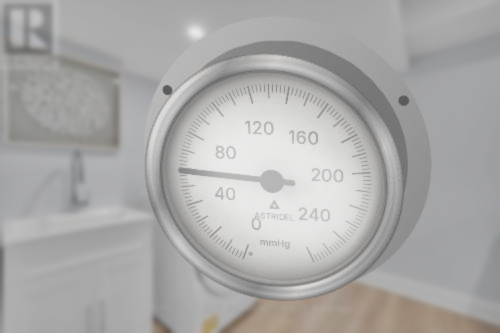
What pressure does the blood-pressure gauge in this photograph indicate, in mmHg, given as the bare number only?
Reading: 60
